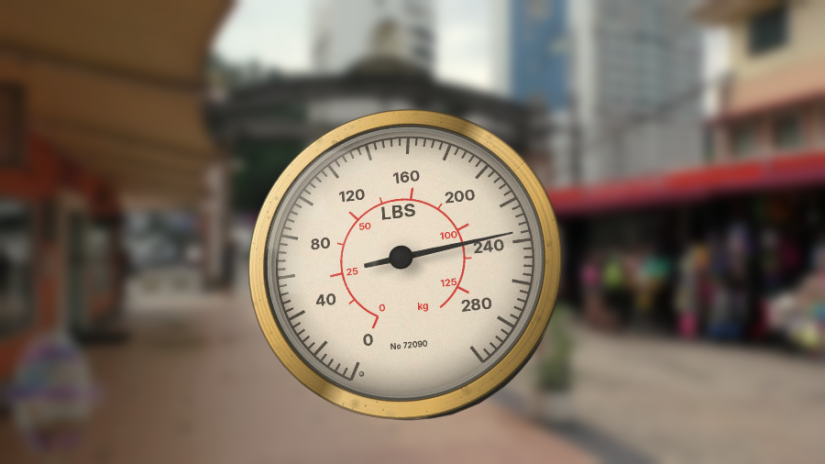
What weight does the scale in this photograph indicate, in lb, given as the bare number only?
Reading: 236
